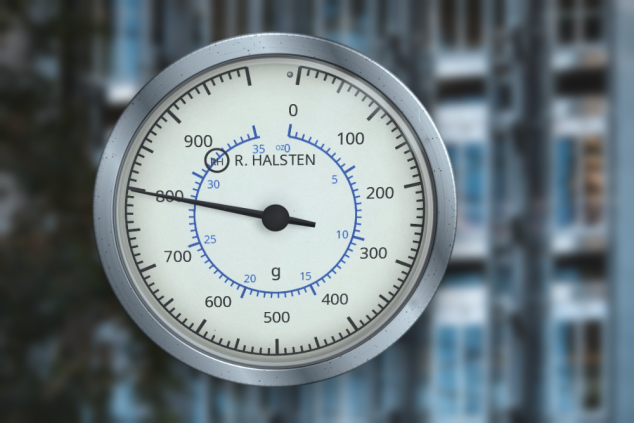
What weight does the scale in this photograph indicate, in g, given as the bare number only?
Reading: 800
